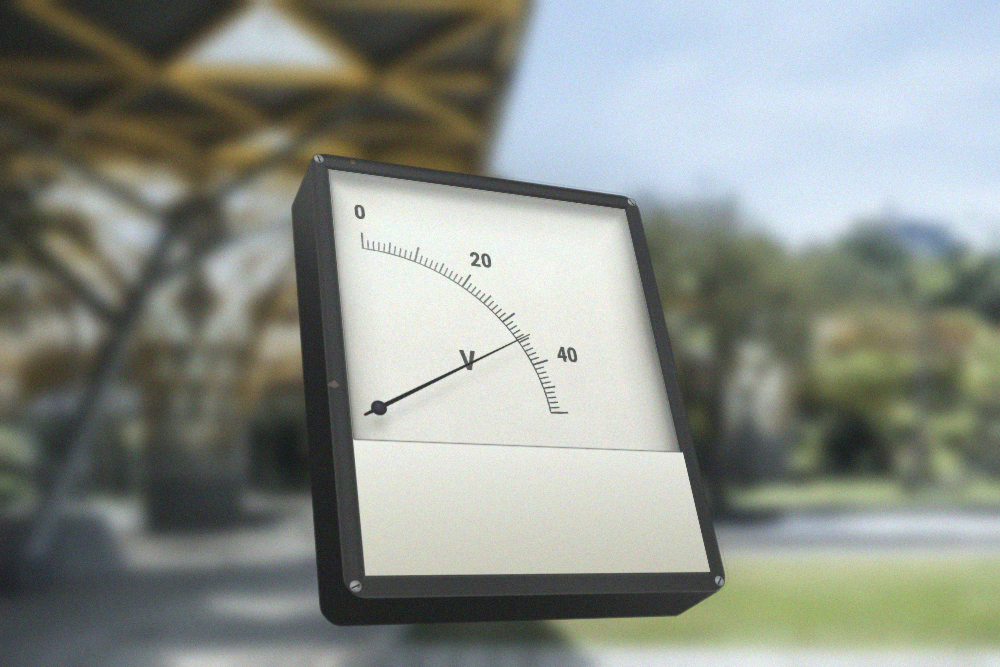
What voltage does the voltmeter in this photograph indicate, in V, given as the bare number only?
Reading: 35
